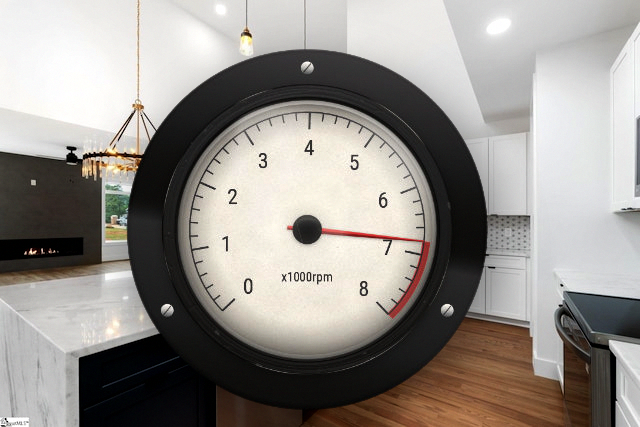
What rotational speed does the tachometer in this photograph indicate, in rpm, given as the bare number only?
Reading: 6800
